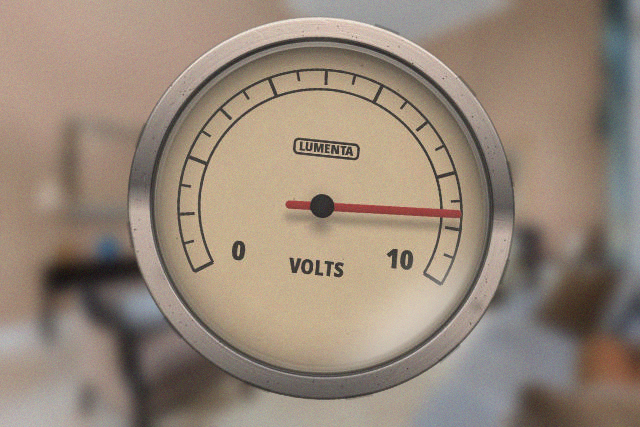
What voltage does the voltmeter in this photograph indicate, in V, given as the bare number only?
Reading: 8.75
